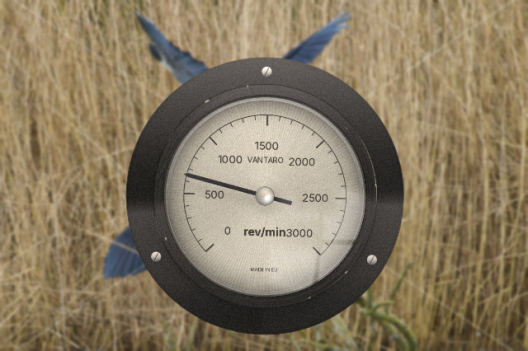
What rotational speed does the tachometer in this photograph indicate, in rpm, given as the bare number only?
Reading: 650
